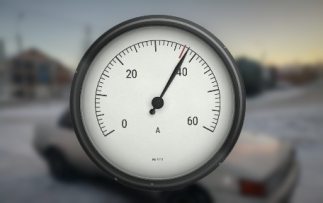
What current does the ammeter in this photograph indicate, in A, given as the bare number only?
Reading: 38
